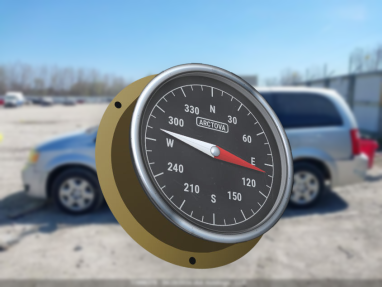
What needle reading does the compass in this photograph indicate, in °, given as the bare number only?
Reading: 100
